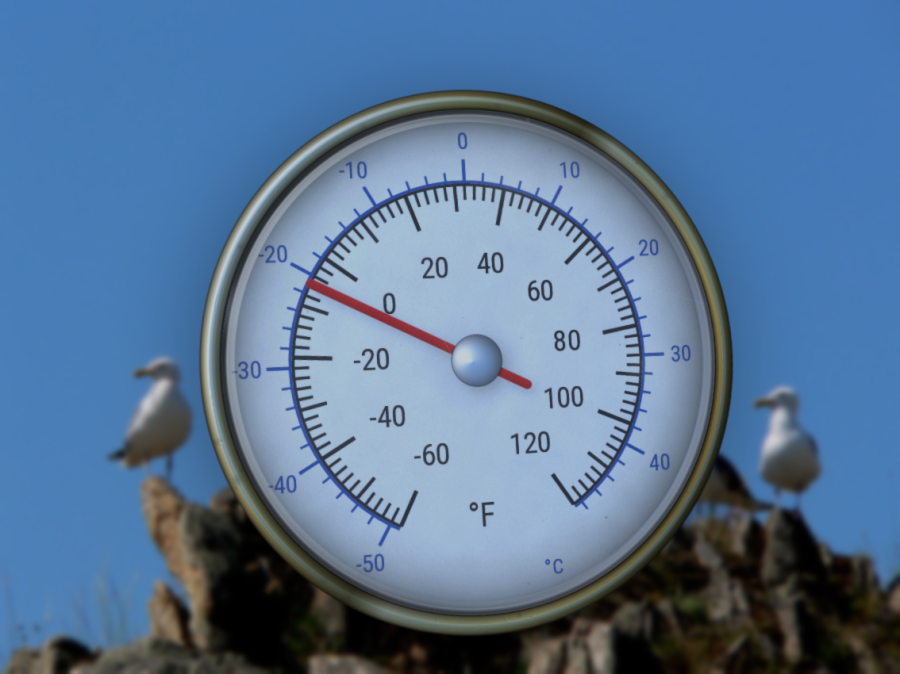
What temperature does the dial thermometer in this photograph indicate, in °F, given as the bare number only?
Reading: -6
